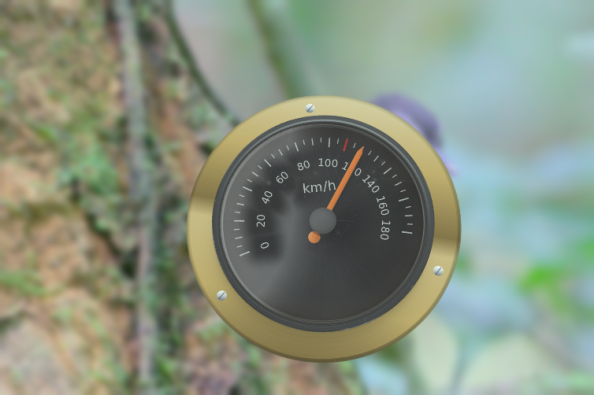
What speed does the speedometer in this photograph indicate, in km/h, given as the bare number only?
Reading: 120
